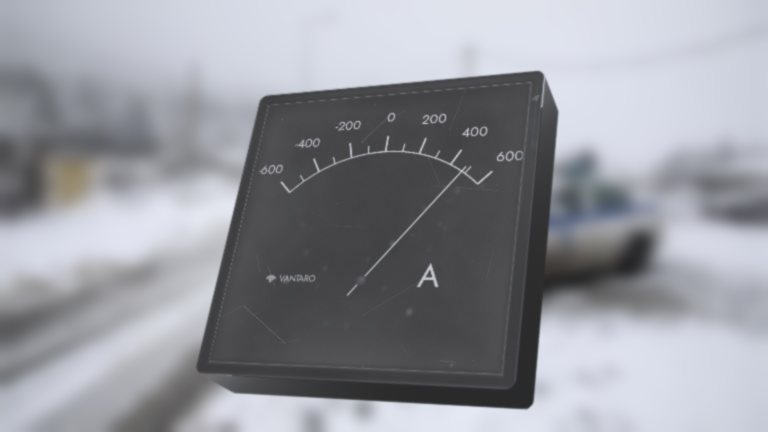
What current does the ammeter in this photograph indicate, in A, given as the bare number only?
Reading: 500
